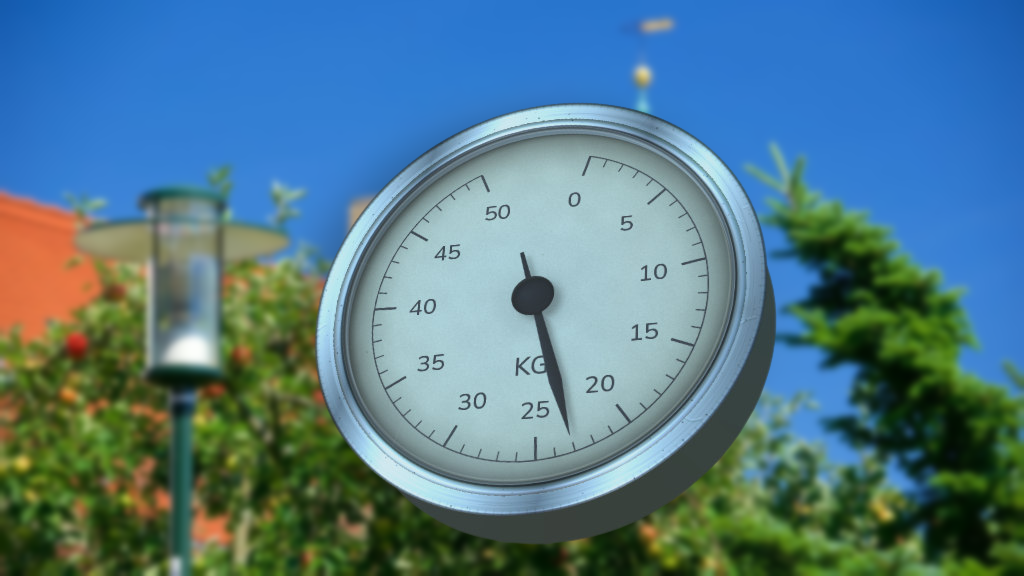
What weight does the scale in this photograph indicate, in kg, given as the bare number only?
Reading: 23
